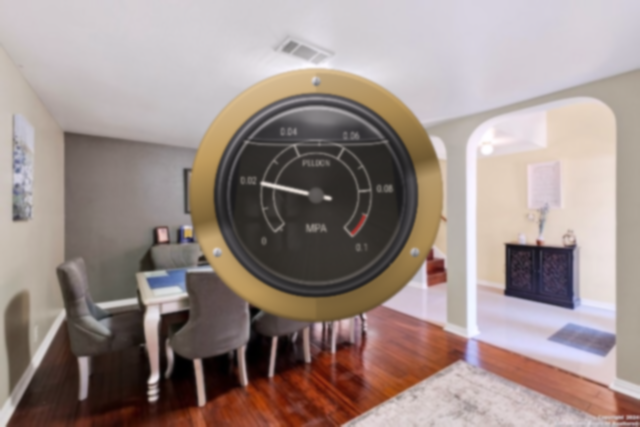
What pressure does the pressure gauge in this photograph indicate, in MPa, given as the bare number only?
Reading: 0.02
